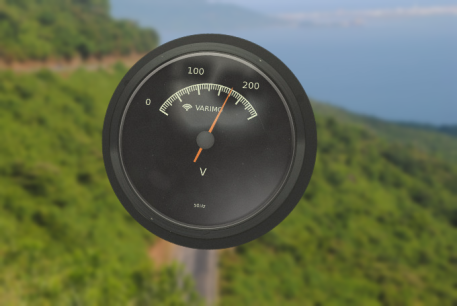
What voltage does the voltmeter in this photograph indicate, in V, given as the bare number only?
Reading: 175
